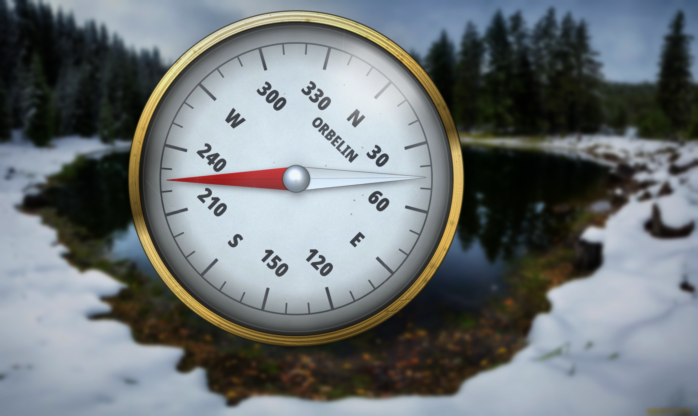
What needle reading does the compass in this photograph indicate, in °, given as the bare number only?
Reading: 225
